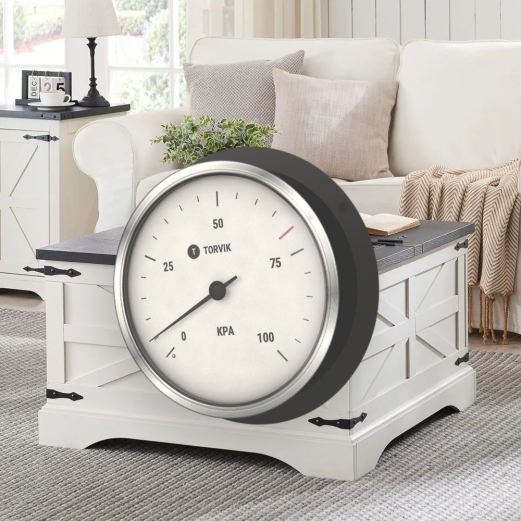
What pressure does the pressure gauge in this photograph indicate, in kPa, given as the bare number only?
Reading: 5
